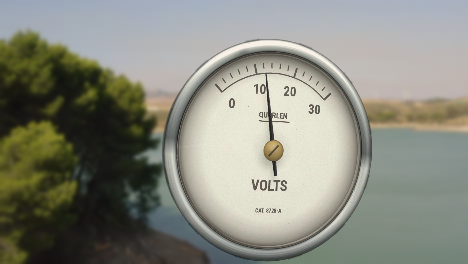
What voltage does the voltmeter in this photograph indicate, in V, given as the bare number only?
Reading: 12
